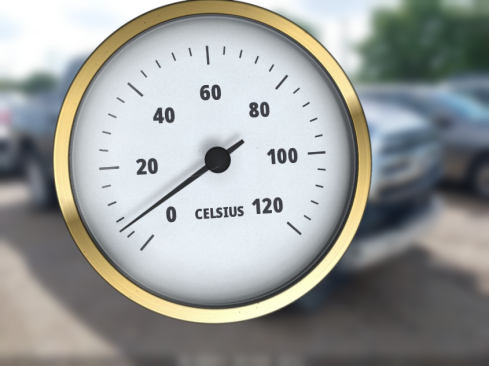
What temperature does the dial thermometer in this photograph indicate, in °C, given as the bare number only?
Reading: 6
